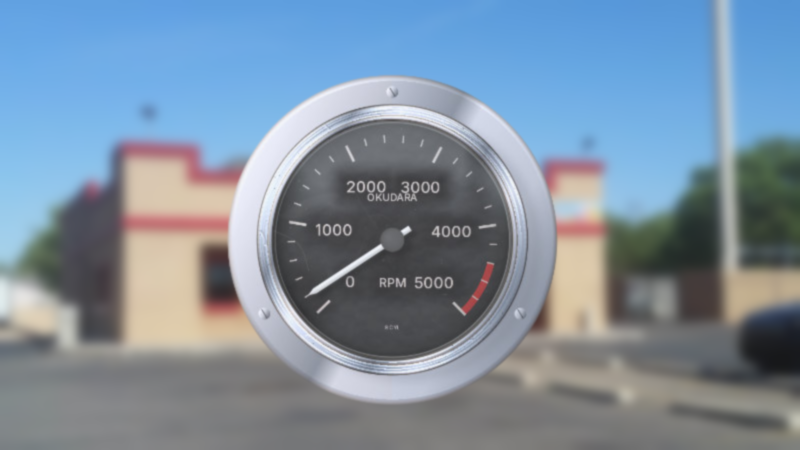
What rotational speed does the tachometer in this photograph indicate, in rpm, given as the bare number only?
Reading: 200
